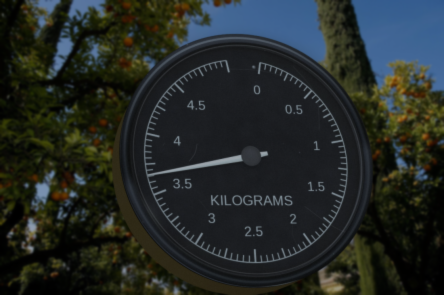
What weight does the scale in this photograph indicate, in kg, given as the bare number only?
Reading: 3.65
